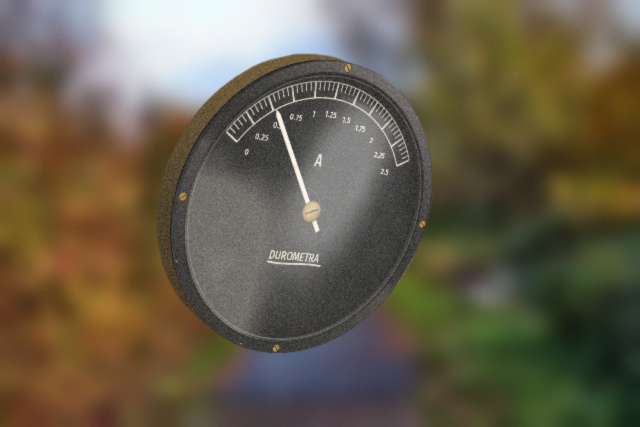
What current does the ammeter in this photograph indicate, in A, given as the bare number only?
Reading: 0.5
